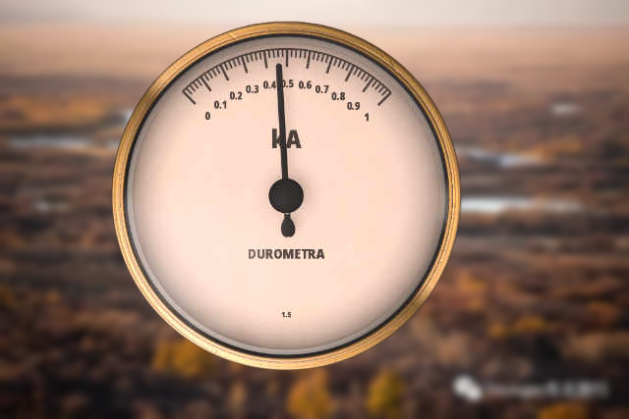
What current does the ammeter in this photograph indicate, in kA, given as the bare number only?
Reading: 0.46
